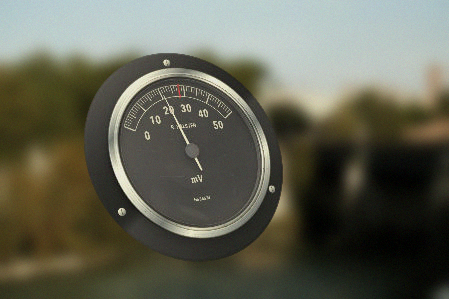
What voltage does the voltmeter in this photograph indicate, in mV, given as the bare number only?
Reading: 20
